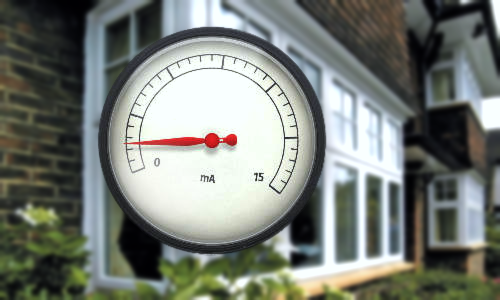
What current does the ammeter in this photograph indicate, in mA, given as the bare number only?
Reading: 1.25
